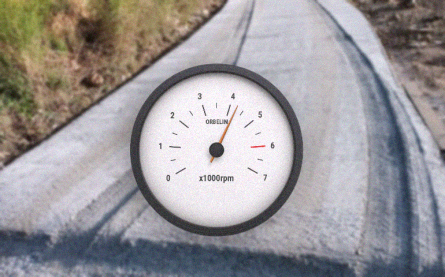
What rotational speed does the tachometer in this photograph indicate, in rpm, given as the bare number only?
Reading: 4250
